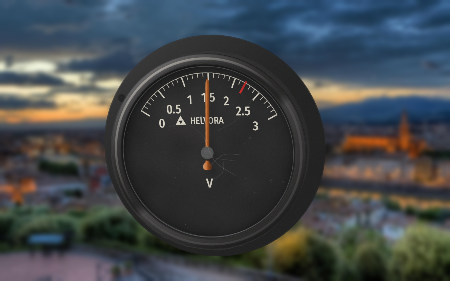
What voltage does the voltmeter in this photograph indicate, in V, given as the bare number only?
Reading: 1.5
